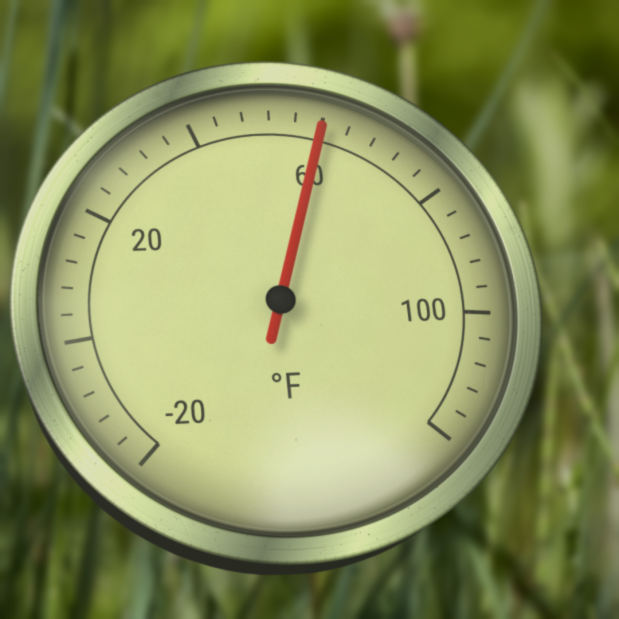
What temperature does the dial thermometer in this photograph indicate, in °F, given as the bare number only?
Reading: 60
